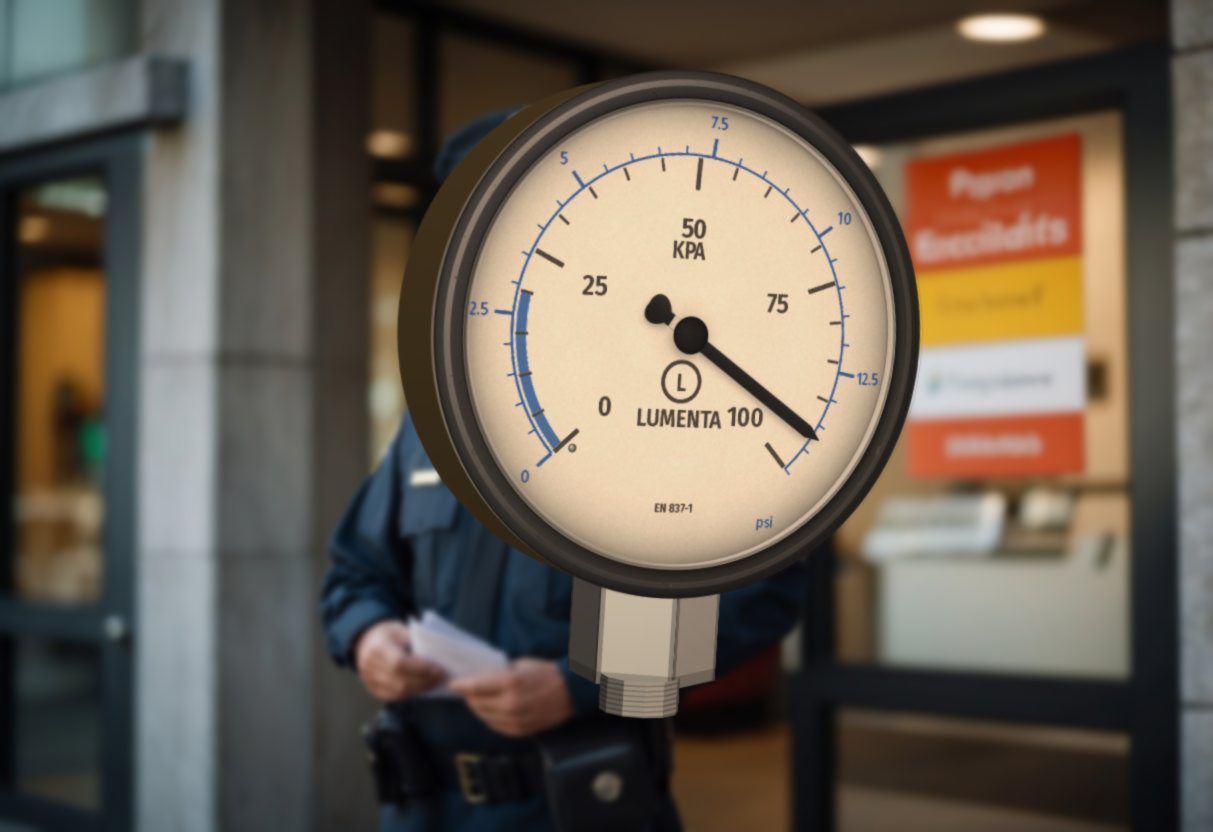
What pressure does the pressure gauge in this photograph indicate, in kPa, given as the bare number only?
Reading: 95
